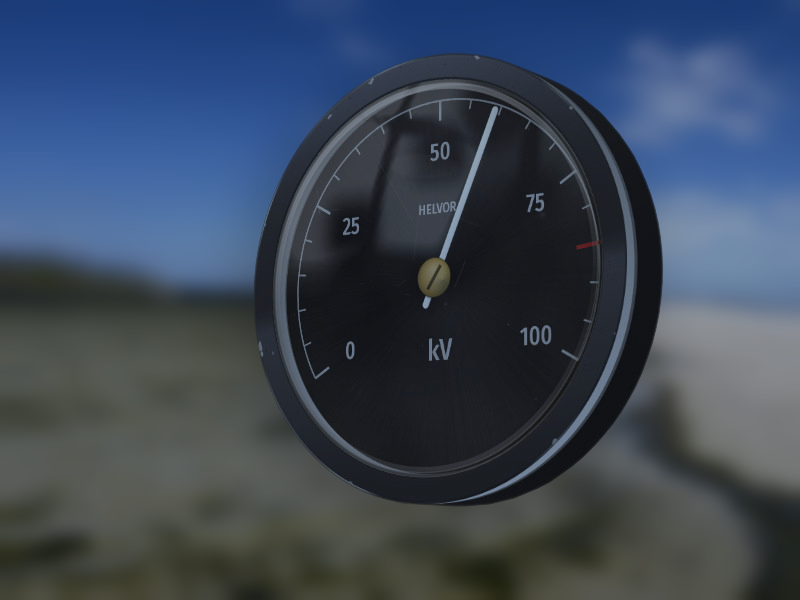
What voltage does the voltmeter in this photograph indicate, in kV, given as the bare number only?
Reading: 60
